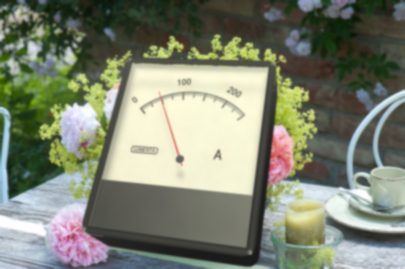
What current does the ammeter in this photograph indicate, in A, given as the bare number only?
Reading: 50
